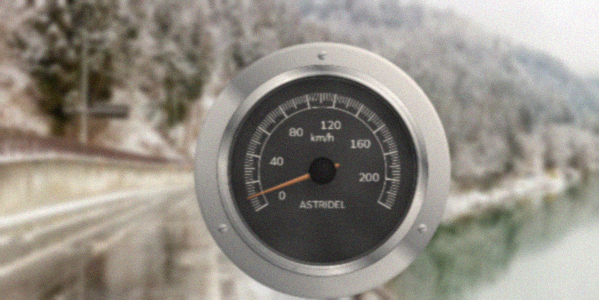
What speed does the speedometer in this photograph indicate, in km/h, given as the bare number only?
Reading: 10
